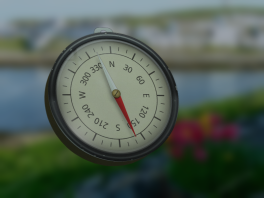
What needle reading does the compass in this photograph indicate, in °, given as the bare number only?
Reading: 160
